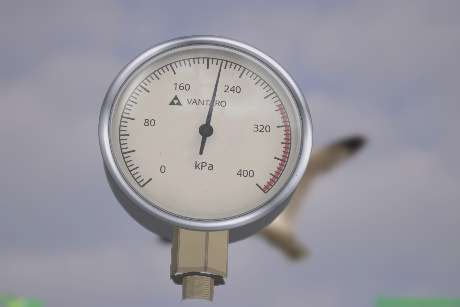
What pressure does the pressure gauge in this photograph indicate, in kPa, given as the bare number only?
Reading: 215
